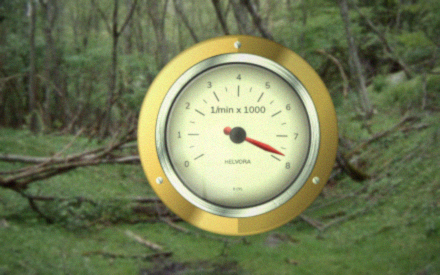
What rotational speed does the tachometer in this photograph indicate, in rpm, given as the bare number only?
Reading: 7750
